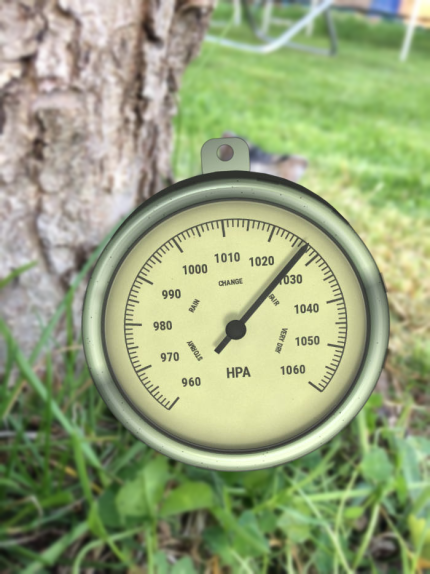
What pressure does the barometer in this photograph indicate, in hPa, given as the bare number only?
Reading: 1027
